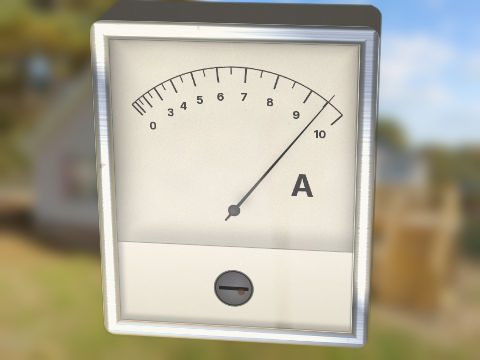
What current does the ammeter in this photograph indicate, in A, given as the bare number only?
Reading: 9.5
